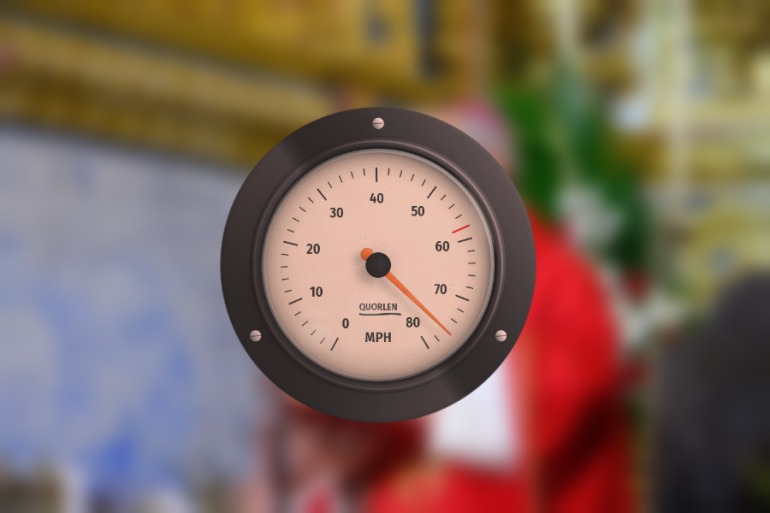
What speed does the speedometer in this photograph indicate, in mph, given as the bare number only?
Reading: 76
